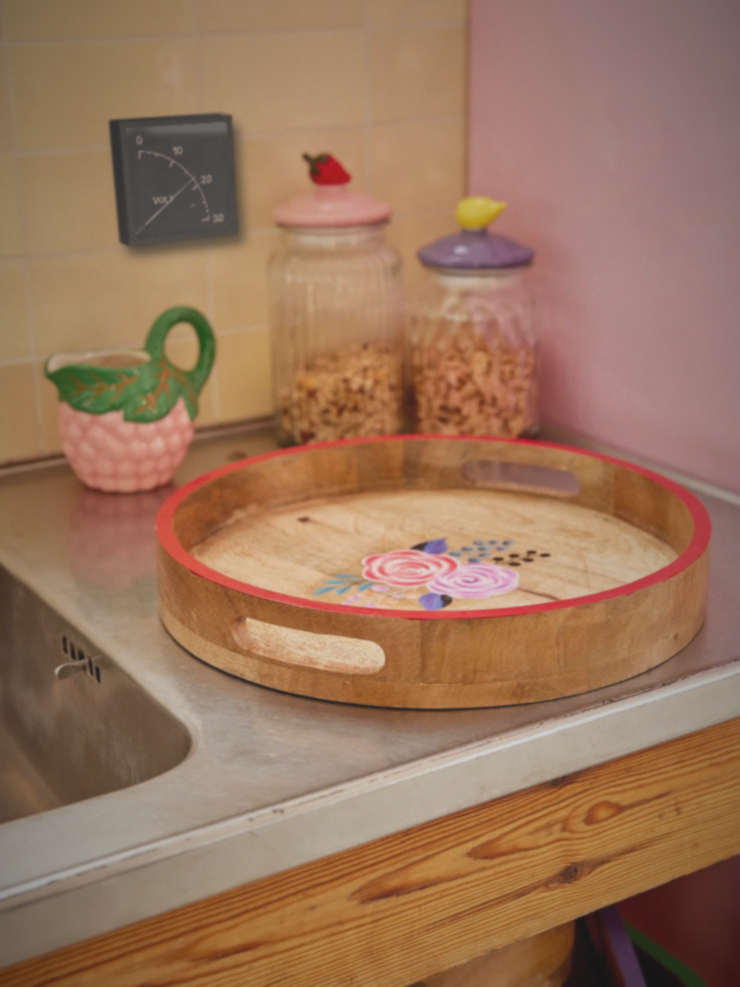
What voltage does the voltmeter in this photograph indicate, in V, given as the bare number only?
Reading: 17.5
